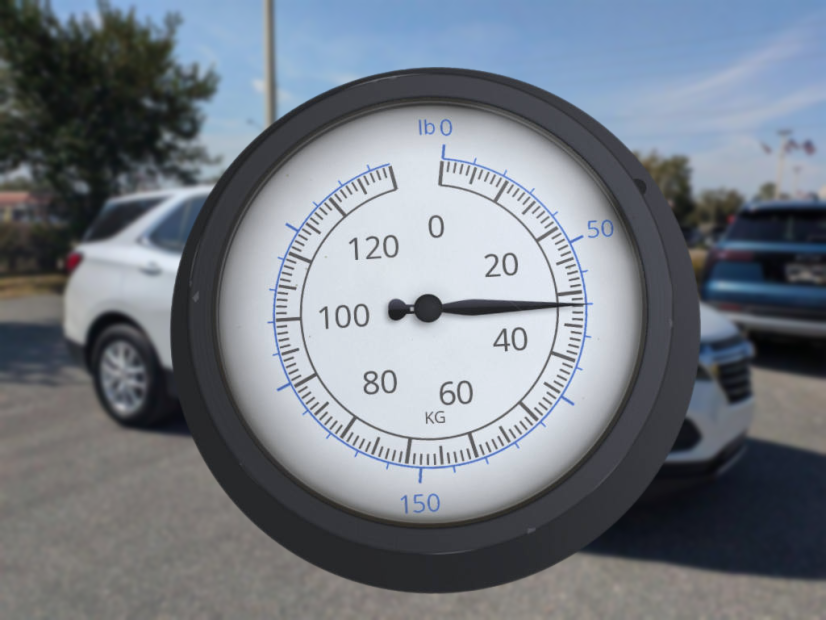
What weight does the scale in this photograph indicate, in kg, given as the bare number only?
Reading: 32
